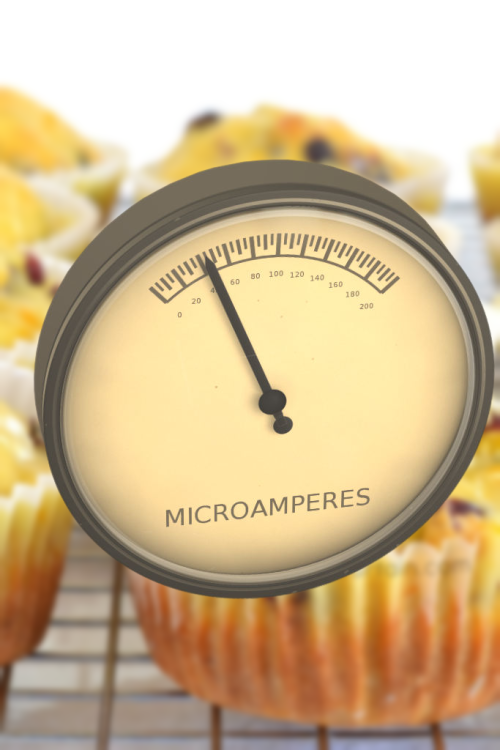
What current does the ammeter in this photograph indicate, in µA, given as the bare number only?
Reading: 45
